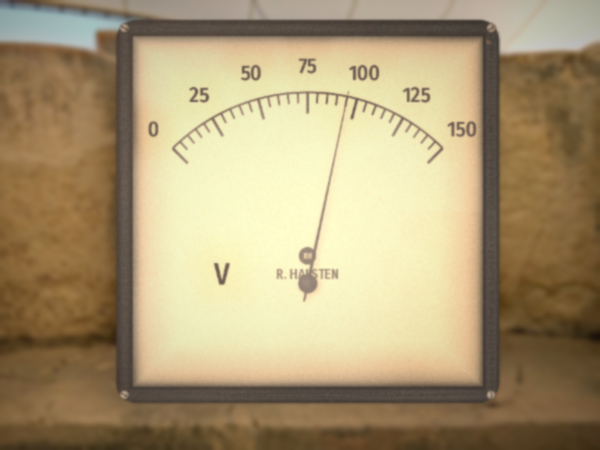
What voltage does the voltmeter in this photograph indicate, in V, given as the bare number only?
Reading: 95
